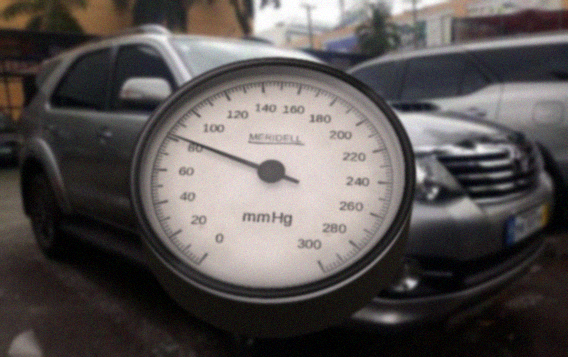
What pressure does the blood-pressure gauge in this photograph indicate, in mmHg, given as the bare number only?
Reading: 80
